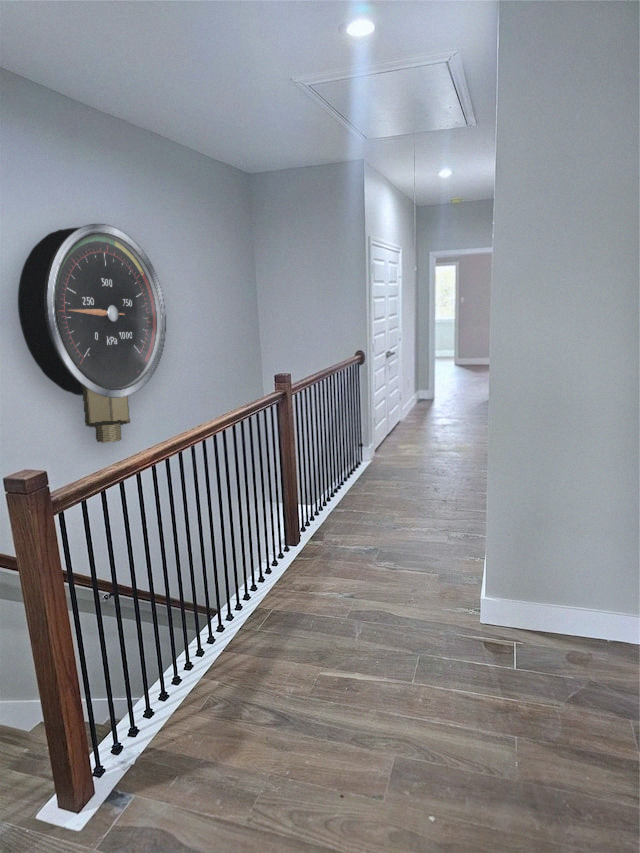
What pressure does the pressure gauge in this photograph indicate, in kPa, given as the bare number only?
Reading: 175
